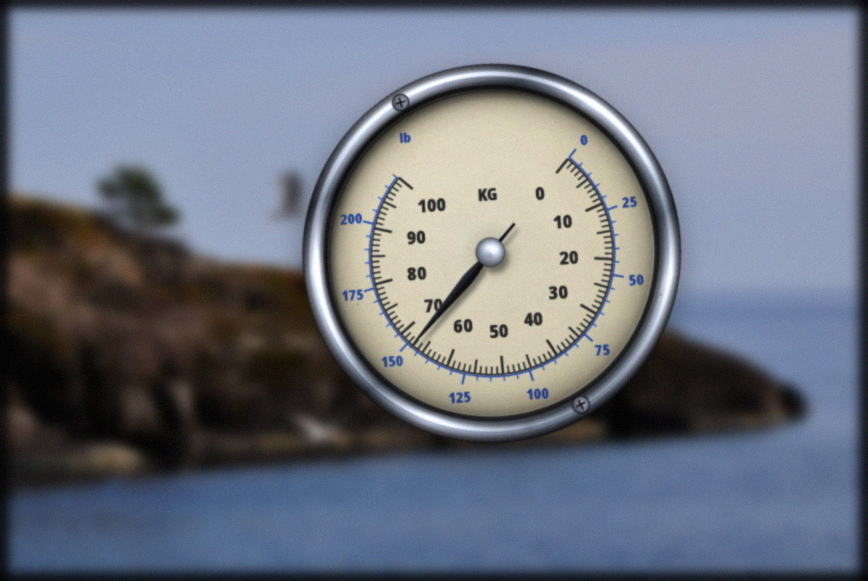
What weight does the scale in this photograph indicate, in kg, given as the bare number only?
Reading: 67
